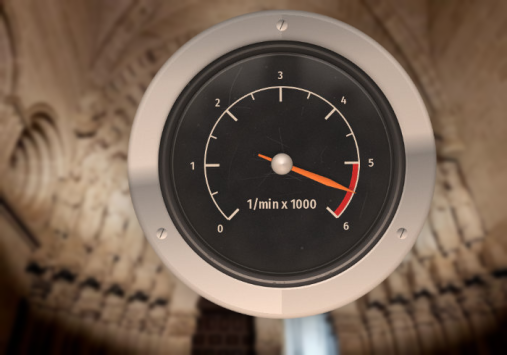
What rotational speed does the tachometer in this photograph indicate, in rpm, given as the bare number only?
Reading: 5500
